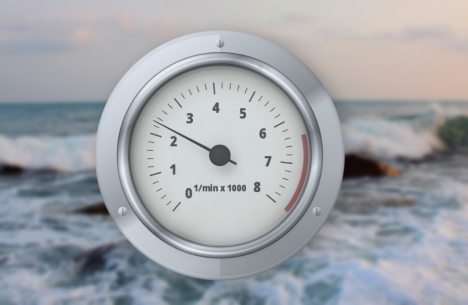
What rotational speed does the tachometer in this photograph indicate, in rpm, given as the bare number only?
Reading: 2300
